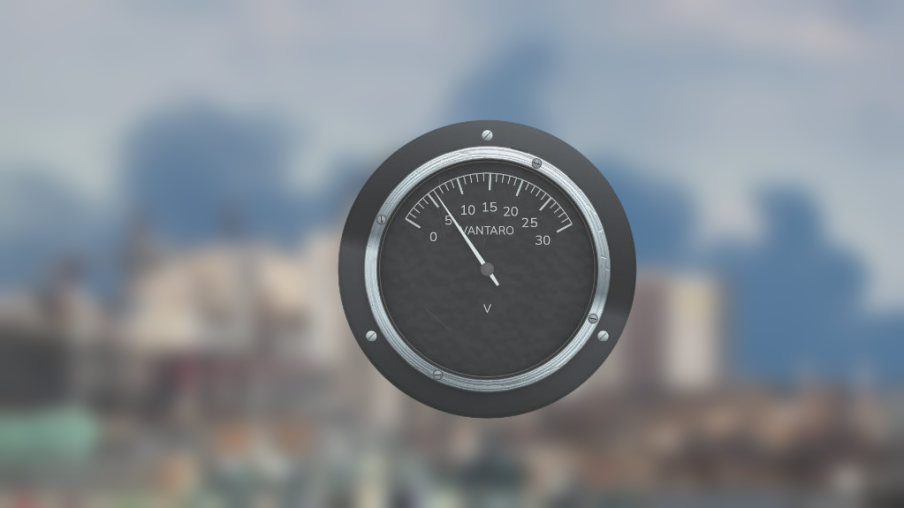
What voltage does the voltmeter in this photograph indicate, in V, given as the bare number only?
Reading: 6
